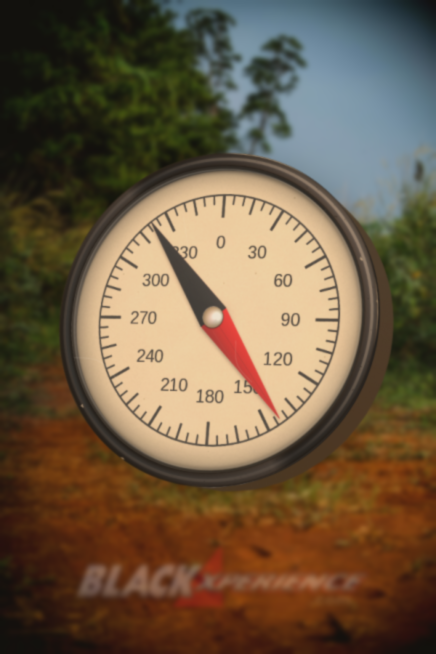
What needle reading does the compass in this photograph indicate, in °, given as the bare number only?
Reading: 142.5
